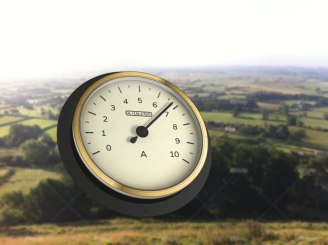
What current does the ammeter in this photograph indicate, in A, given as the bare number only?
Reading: 6.75
